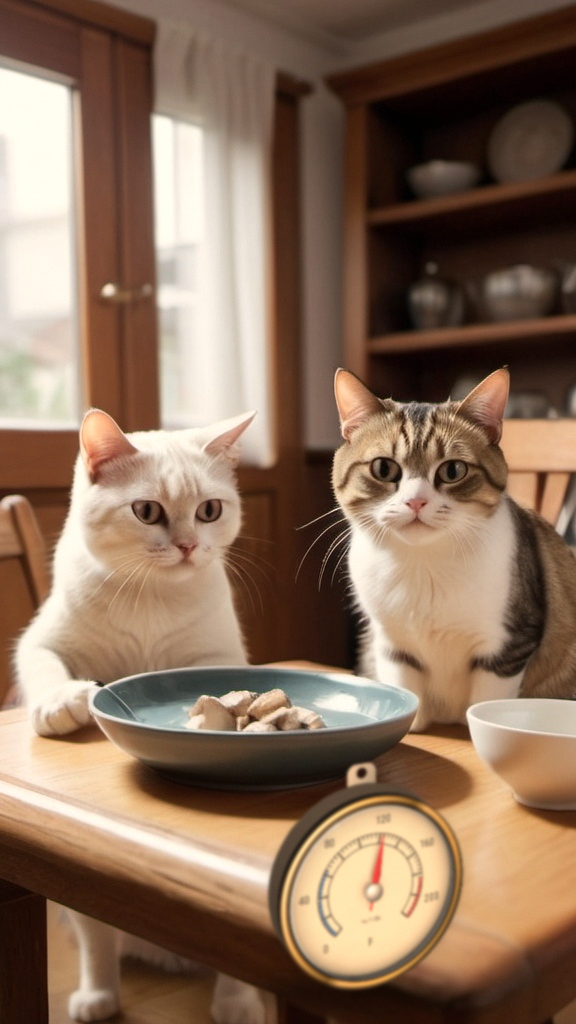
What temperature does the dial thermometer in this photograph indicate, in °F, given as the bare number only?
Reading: 120
